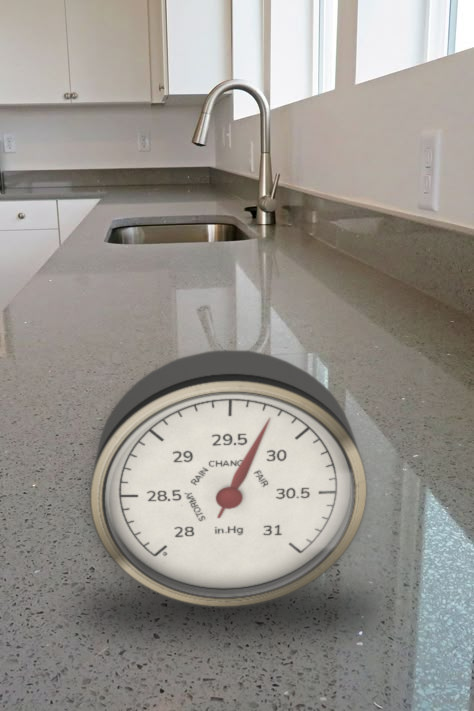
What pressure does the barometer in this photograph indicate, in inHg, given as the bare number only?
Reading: 29.75
